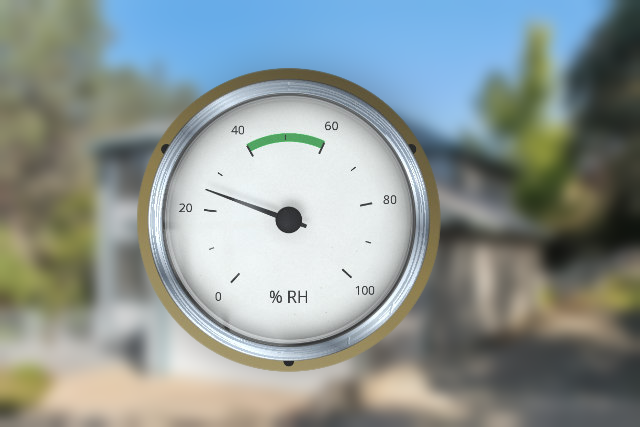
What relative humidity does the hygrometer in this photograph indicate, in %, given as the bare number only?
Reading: 25
